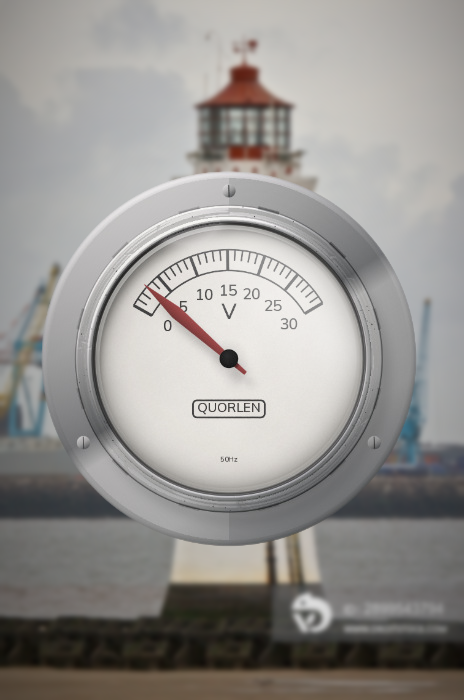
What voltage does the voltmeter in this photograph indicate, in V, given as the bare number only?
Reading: 3
